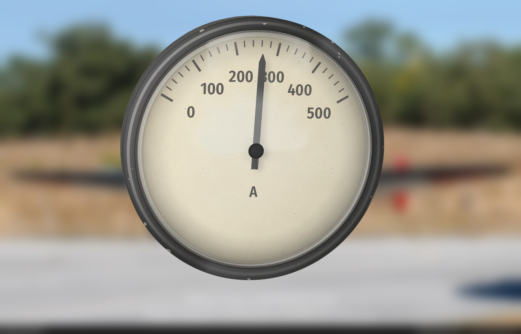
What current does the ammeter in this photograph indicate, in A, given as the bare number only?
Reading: 260
